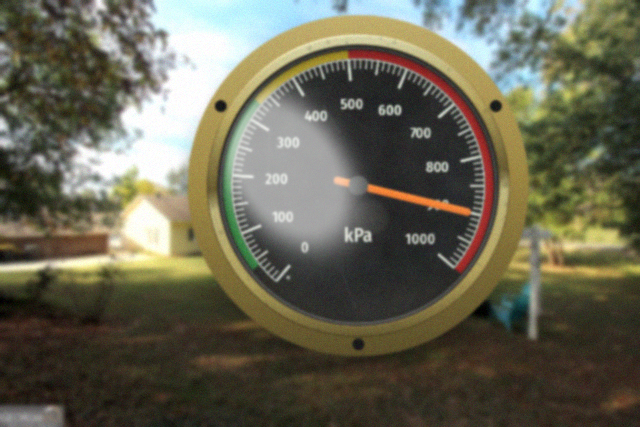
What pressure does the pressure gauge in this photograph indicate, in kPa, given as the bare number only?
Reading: 900
